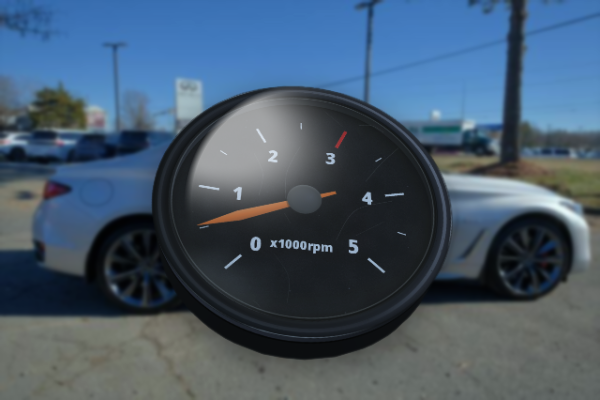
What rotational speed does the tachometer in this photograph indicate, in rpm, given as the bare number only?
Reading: 500
